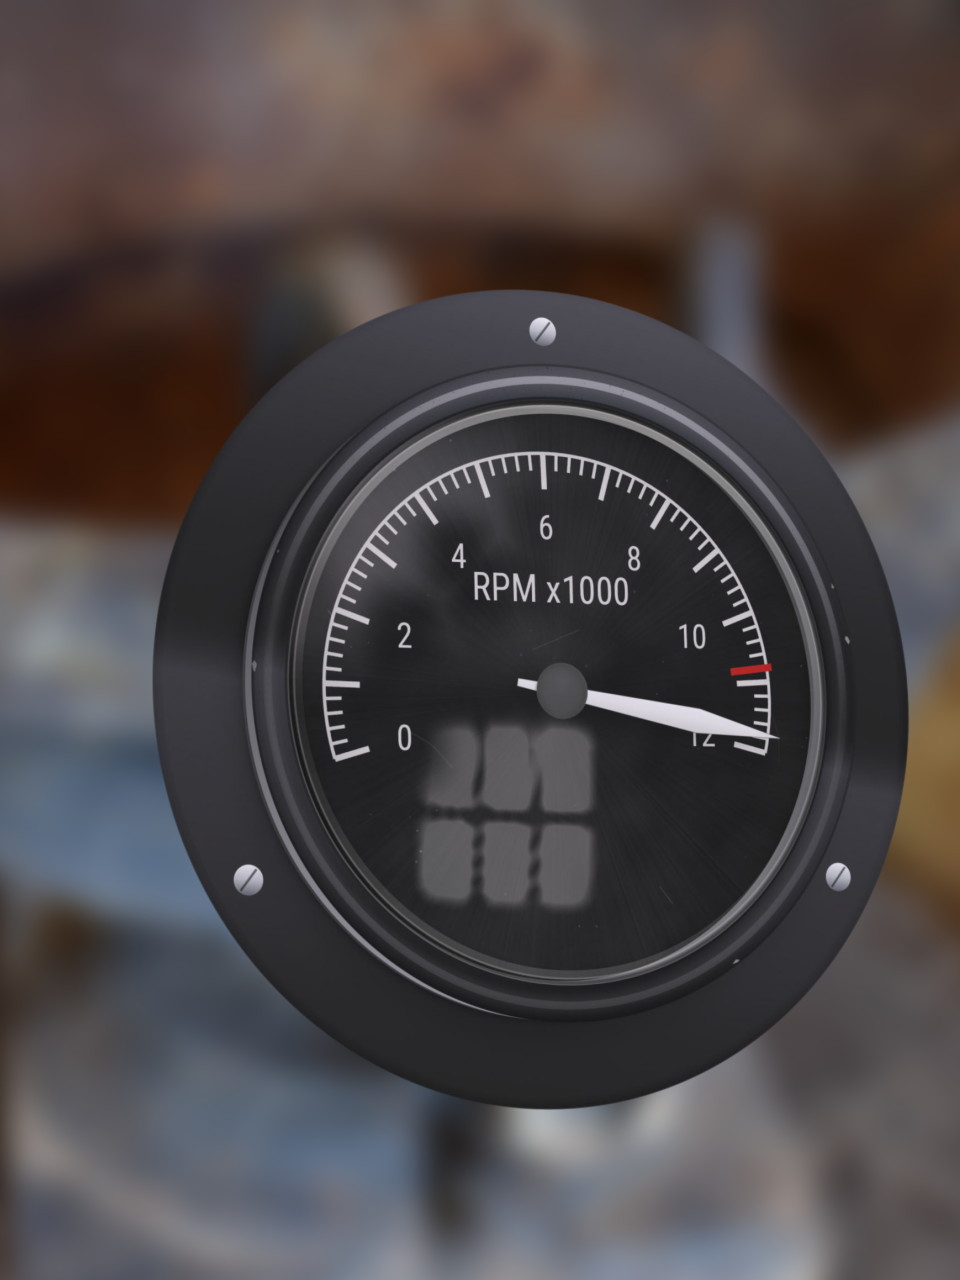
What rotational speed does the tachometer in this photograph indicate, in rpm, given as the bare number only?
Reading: 11800
